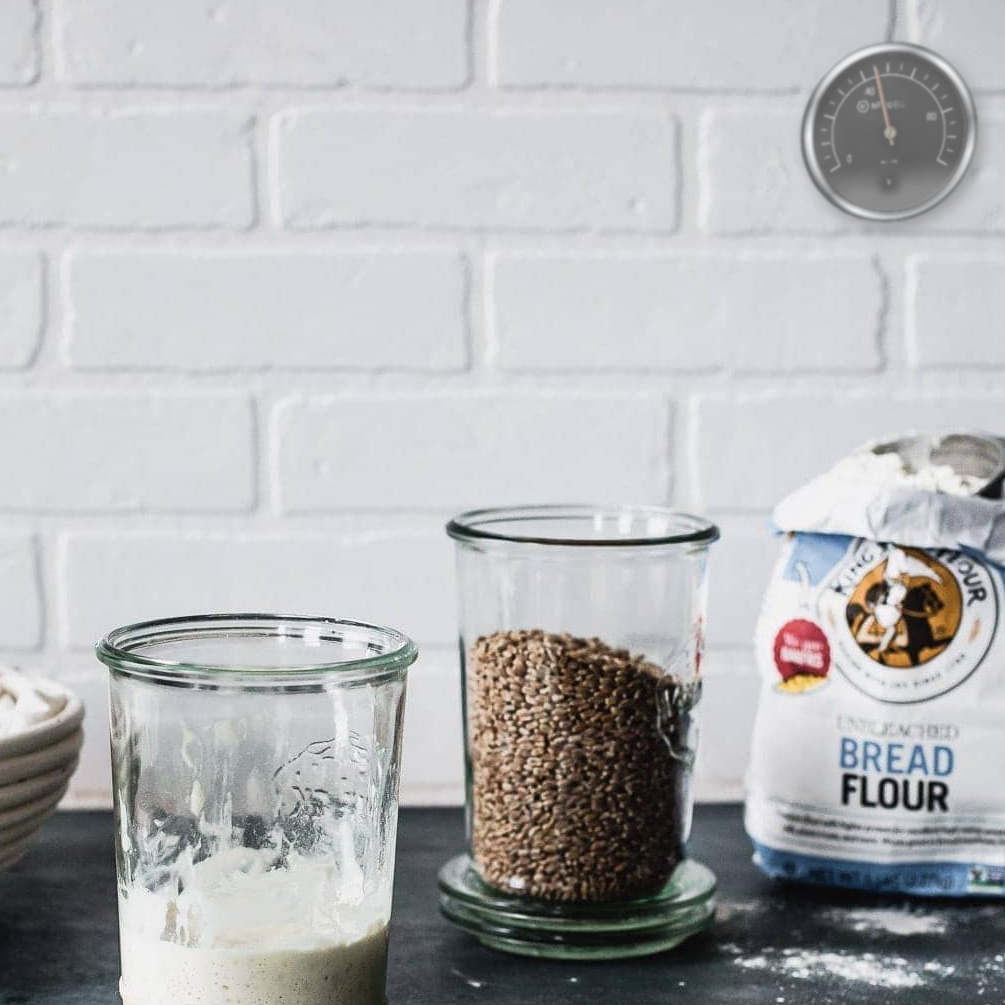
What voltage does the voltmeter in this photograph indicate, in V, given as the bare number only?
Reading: 45
